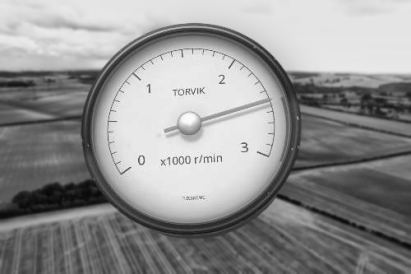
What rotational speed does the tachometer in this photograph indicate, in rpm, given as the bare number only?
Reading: 2500
